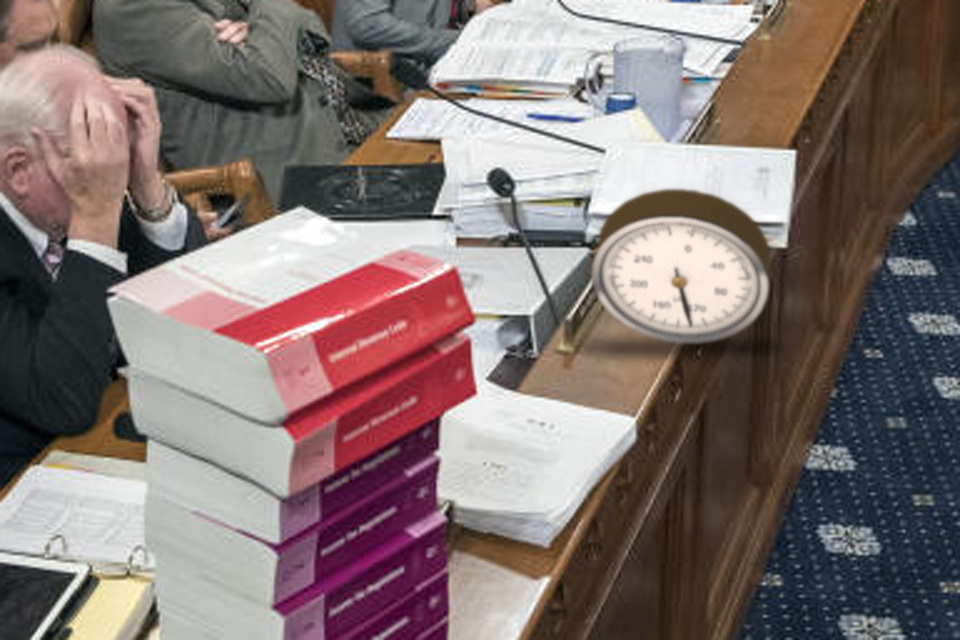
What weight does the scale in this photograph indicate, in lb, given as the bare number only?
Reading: 130
